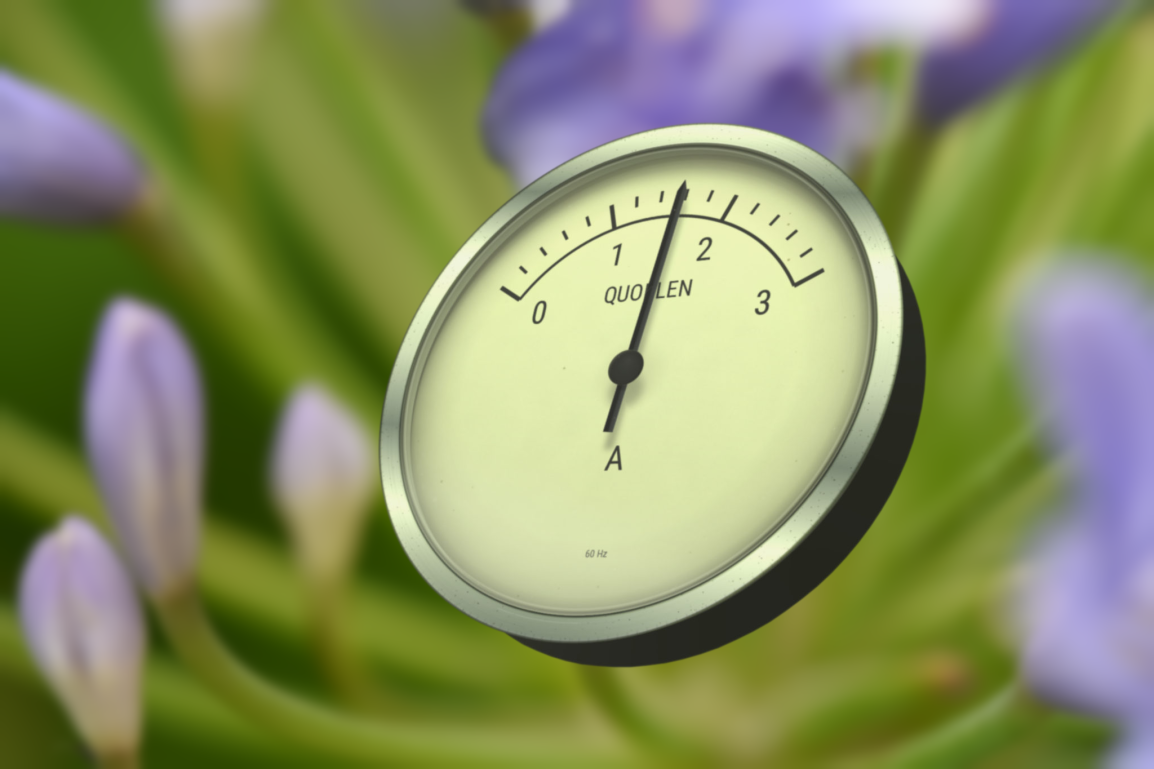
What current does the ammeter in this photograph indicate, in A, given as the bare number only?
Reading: 1.6
